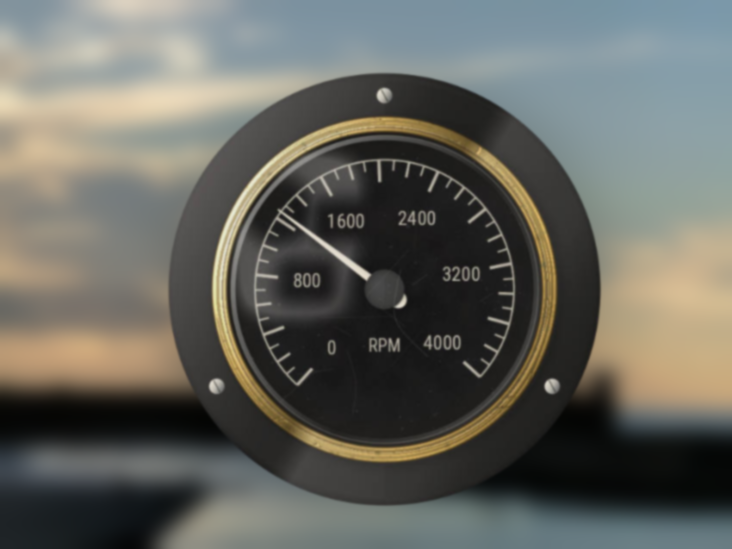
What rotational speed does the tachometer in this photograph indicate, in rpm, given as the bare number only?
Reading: 1250
